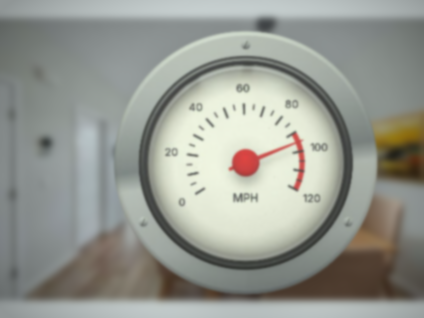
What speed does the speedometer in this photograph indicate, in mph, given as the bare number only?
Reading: 95
